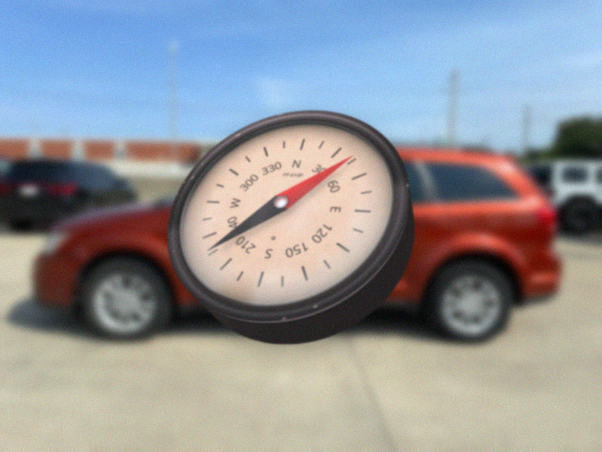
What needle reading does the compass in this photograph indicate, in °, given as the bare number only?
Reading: 45
